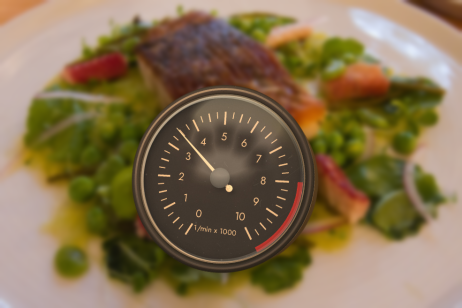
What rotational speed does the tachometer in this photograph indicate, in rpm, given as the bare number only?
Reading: 3500
